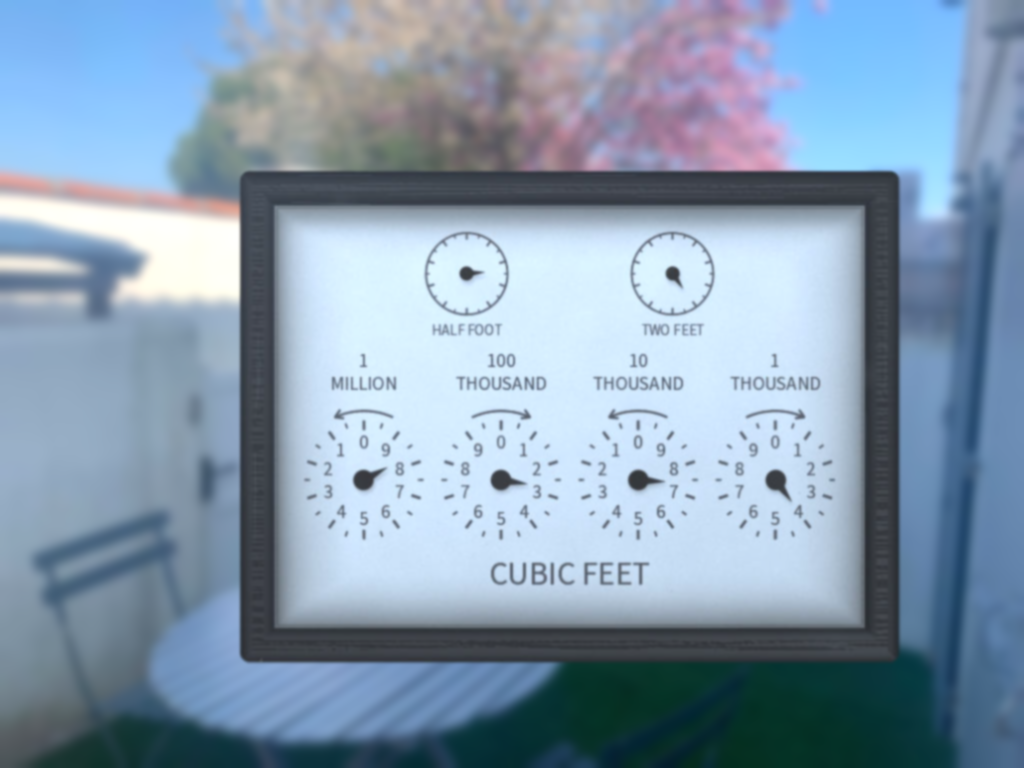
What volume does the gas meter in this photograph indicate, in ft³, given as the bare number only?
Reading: 827400
